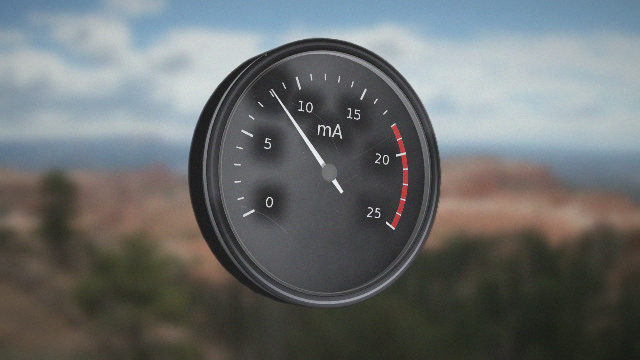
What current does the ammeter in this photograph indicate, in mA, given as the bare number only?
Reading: 8
